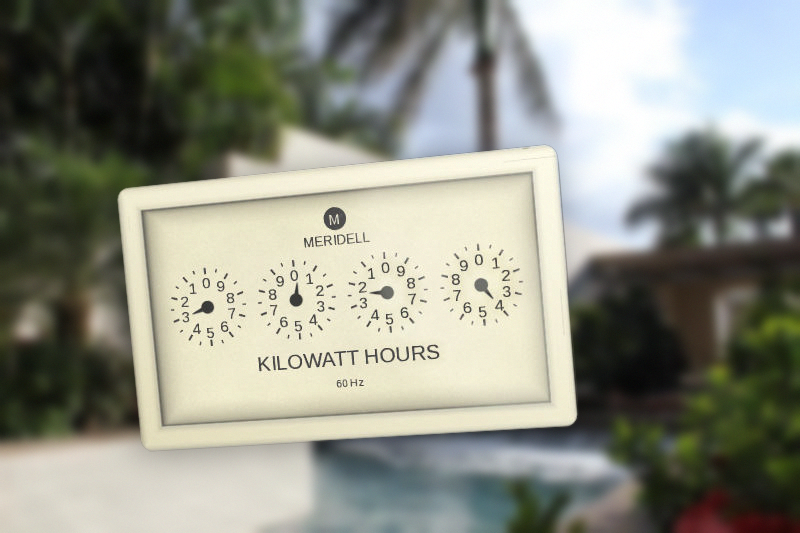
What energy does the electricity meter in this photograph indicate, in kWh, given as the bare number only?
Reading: 3024
